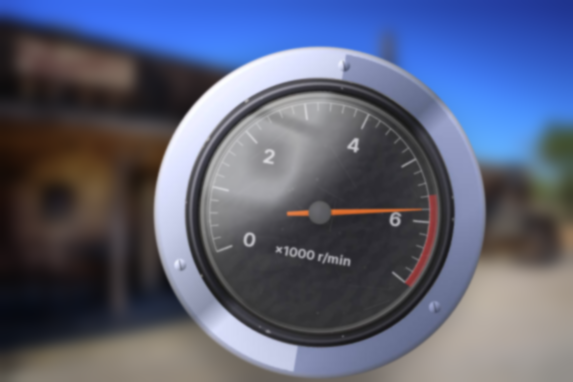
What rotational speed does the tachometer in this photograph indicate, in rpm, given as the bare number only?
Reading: 5800
